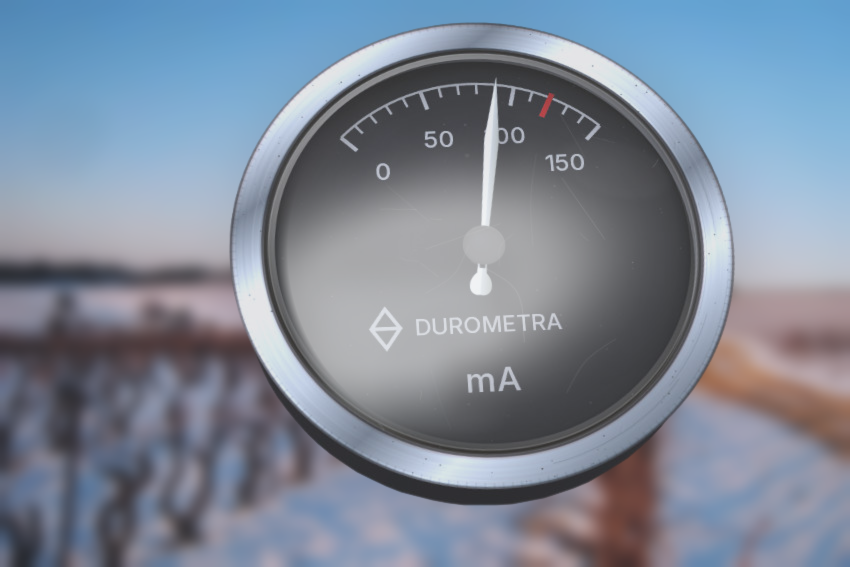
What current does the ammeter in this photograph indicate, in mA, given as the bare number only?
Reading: 90
